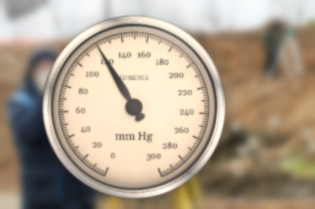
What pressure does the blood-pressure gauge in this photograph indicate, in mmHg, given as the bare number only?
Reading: 120
